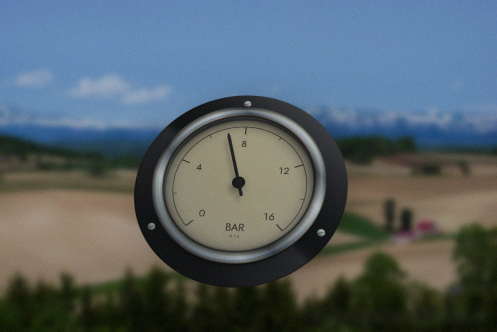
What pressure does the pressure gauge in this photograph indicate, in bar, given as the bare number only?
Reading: 7
